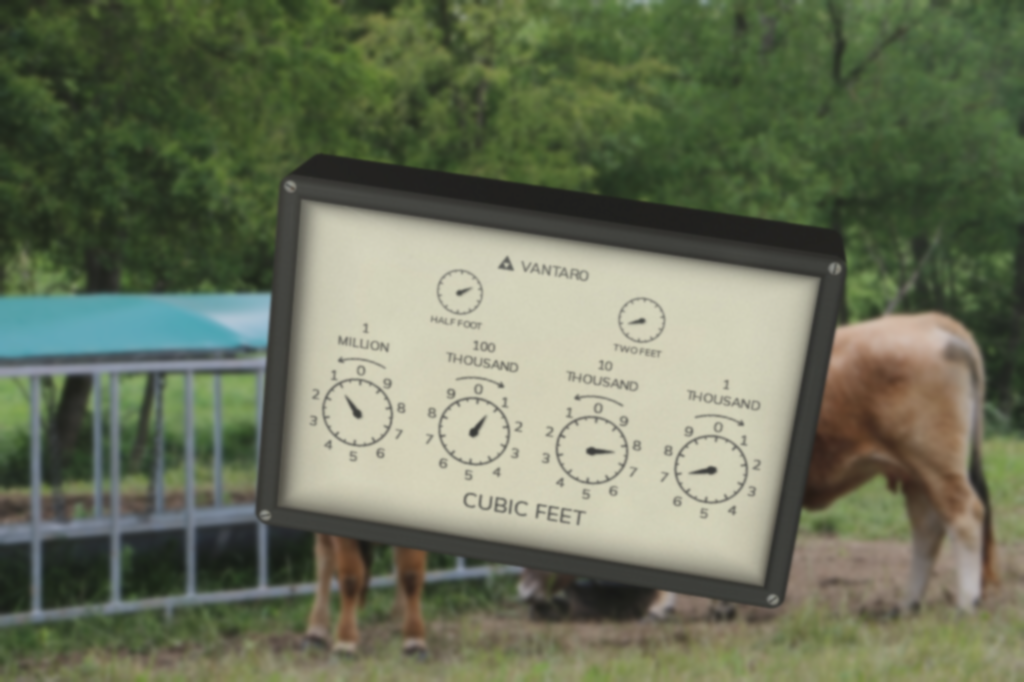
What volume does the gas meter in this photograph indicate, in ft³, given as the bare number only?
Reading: 107700
